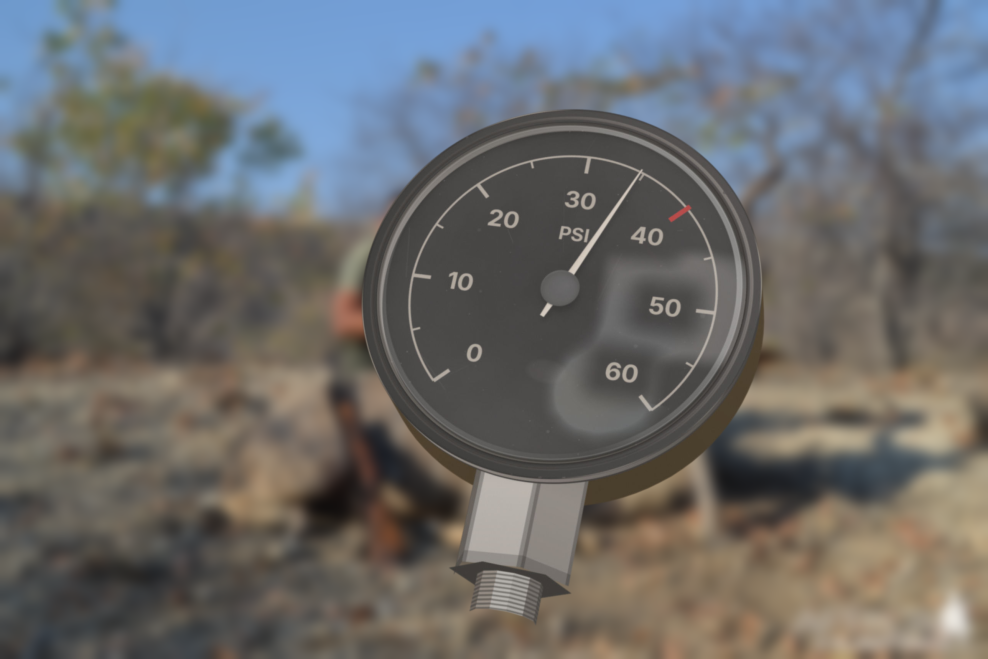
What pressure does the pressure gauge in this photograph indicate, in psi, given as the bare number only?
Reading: 35
